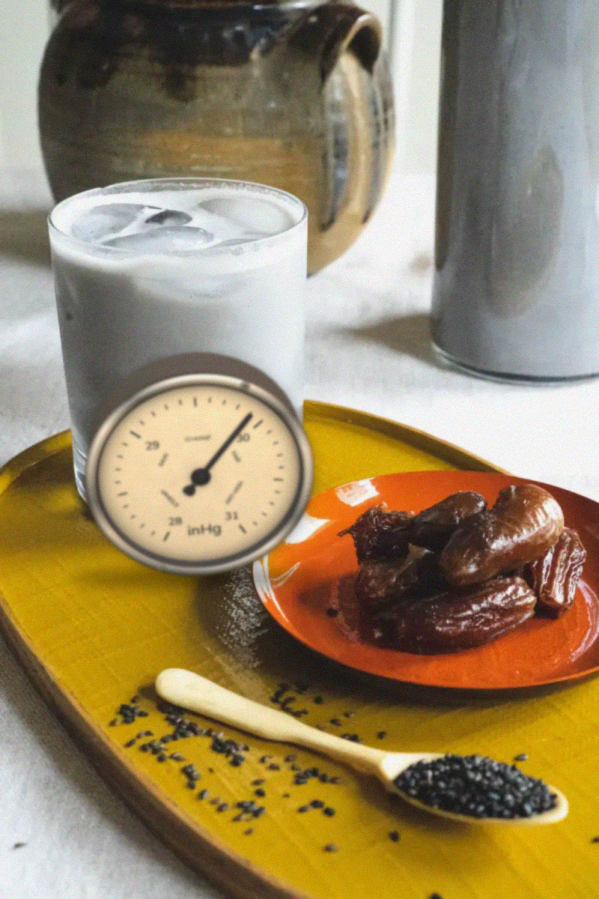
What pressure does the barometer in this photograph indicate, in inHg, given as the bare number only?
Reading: 29.9
